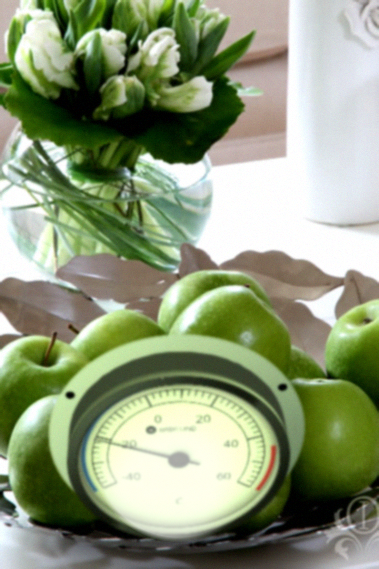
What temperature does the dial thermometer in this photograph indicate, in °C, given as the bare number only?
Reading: -20
